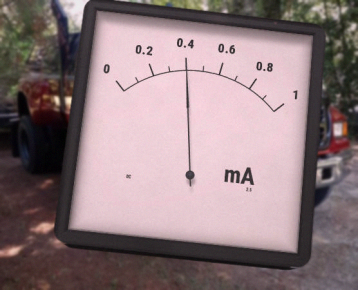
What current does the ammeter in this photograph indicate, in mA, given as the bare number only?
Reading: 0.4
